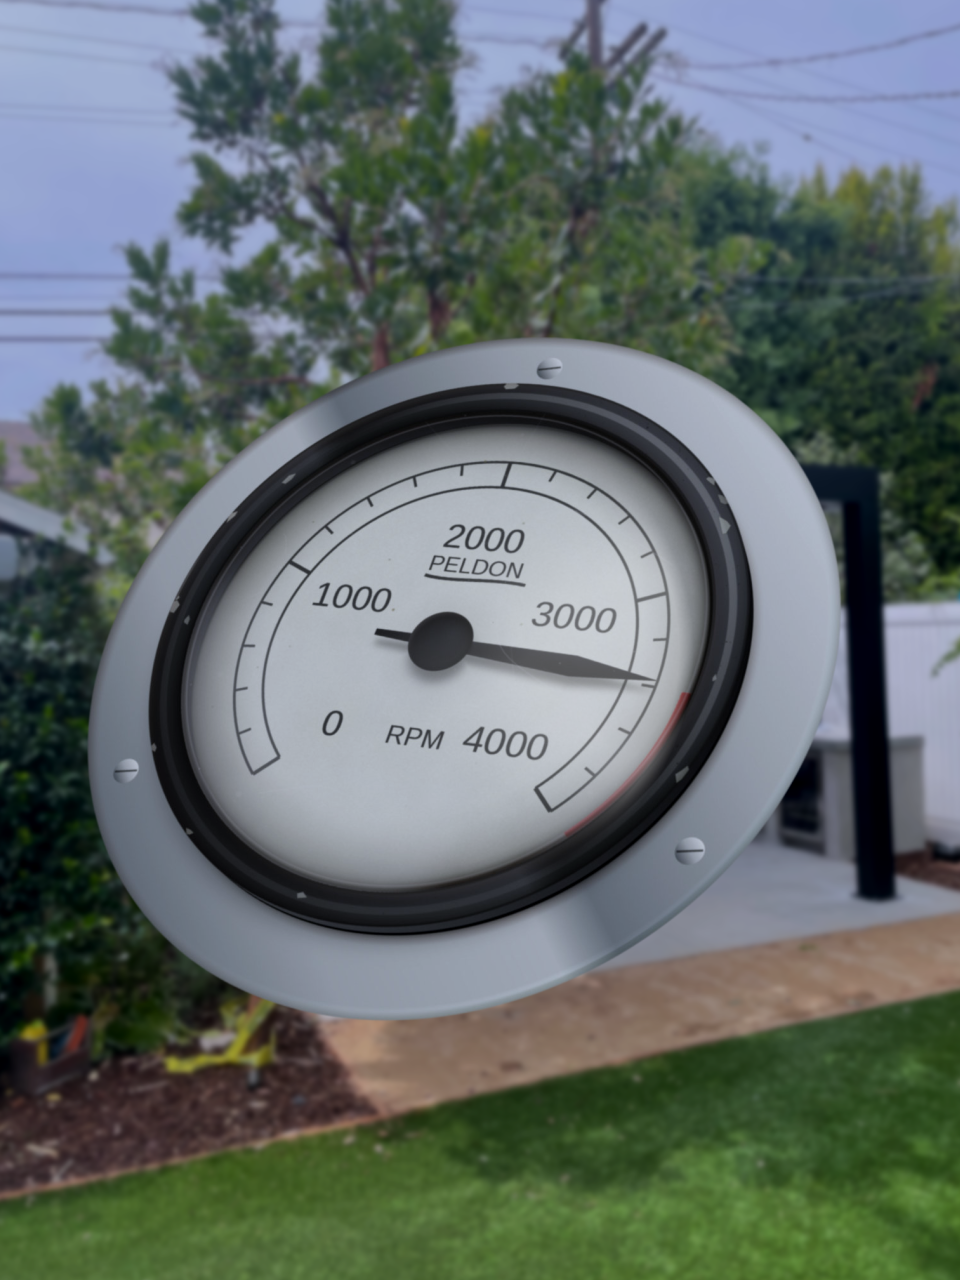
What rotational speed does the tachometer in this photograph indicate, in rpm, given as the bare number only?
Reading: 3400
